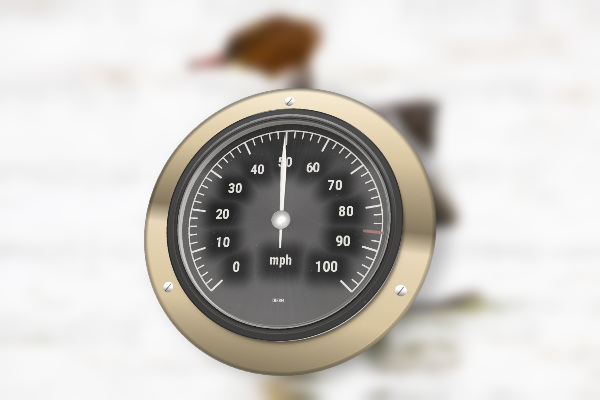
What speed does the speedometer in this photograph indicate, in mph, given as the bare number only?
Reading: 50
